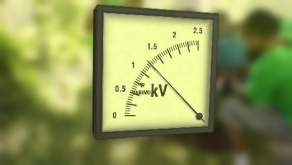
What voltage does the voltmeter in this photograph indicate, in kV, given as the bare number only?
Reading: 1.25
